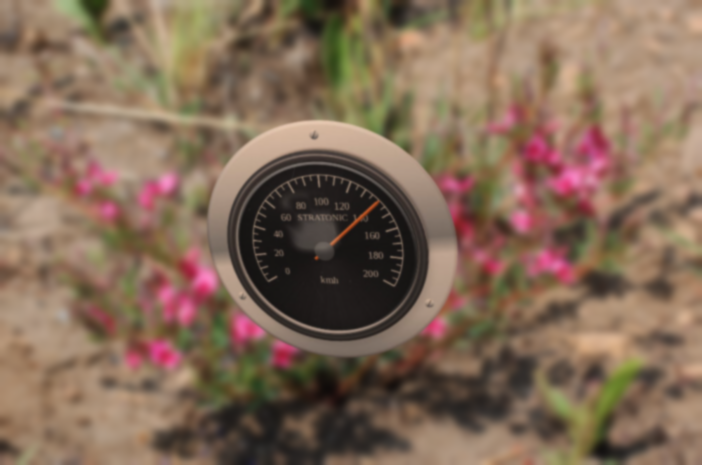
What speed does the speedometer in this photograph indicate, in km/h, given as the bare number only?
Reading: 140
